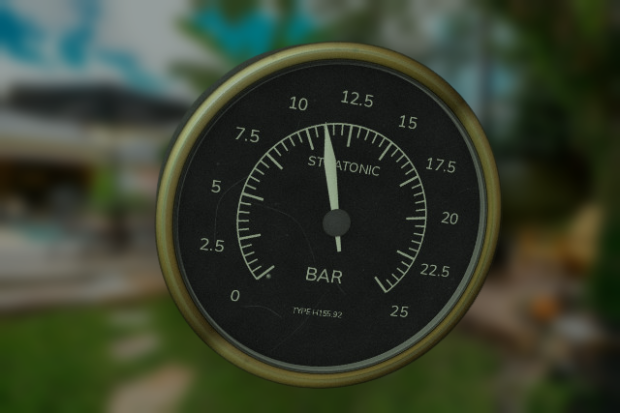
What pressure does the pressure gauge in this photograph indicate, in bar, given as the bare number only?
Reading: 11
